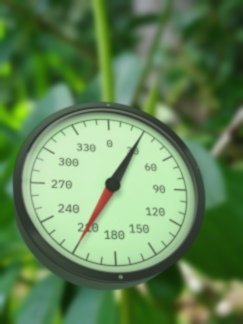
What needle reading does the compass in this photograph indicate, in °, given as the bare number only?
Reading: 210
